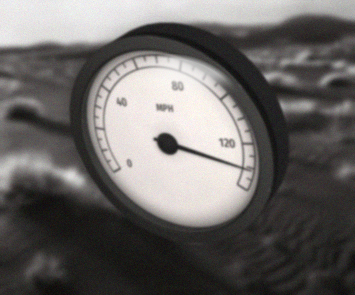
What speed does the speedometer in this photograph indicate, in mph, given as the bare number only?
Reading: 130
